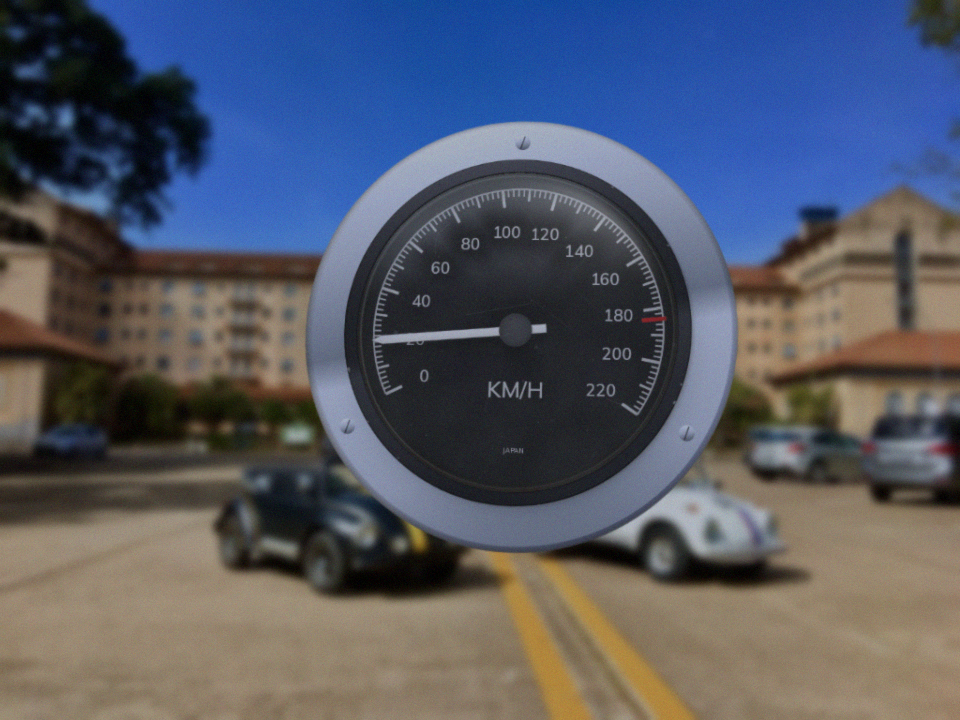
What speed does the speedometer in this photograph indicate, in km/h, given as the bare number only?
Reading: 20
